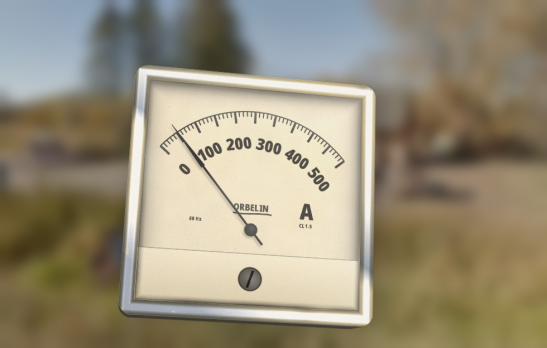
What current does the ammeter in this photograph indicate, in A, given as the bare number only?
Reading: 50
